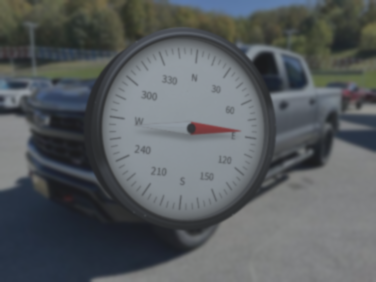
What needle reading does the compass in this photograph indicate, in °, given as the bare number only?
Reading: 85
